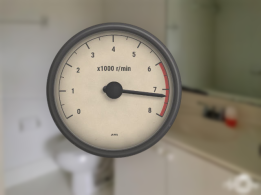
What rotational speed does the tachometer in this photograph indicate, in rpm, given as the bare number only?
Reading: 7250
